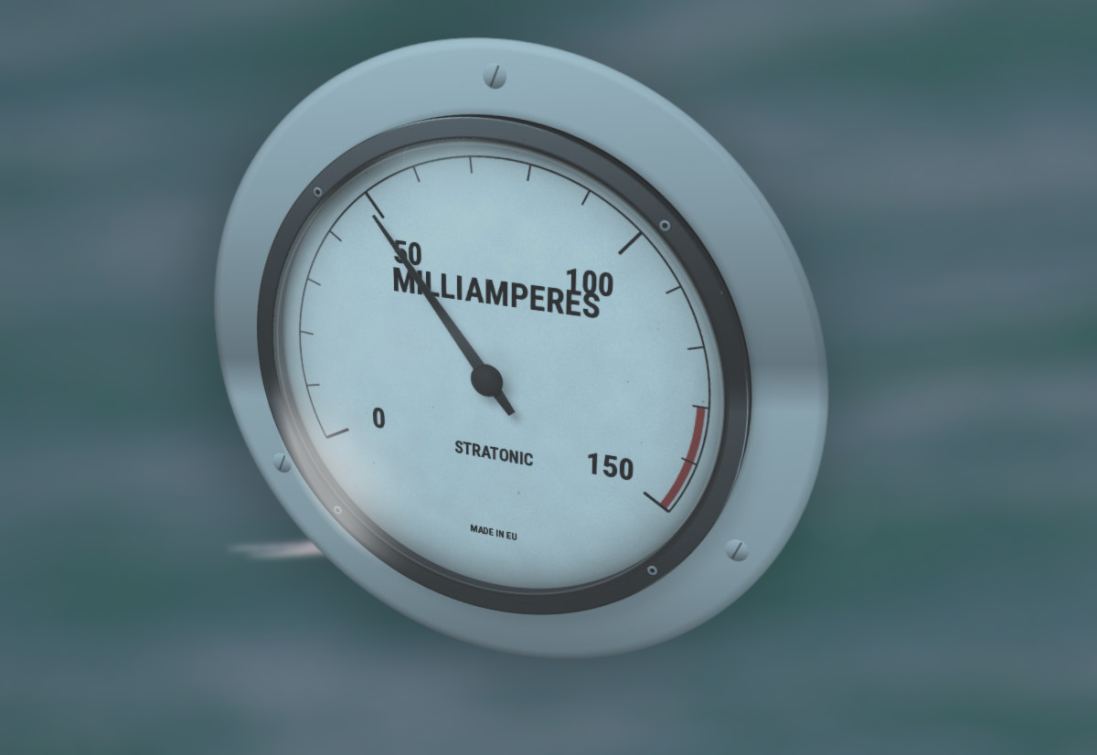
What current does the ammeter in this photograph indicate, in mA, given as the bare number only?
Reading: 50
